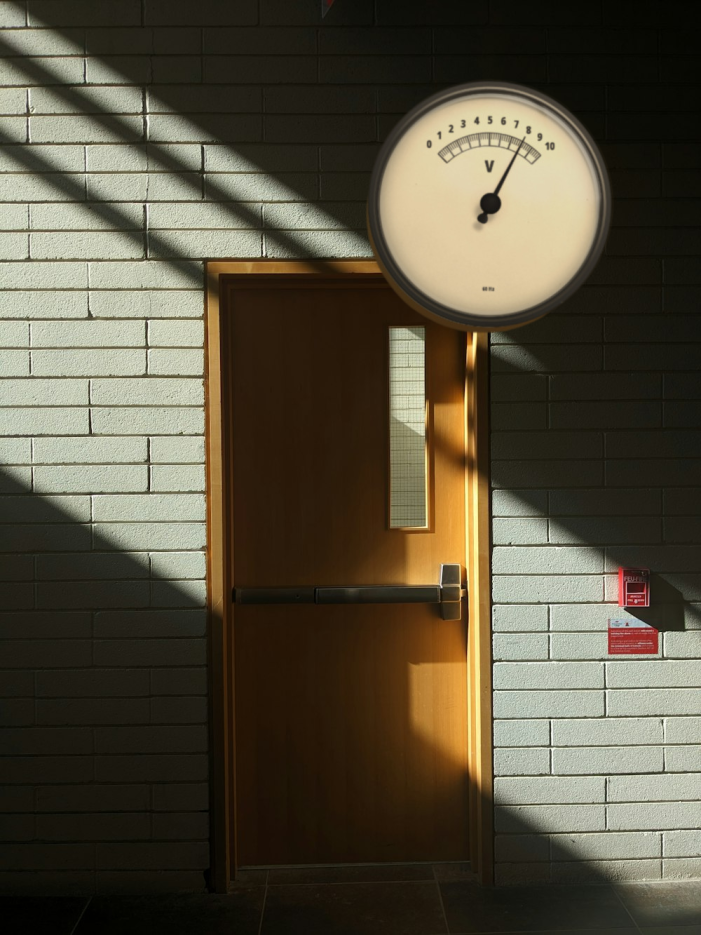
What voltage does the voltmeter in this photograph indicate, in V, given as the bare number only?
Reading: 8
